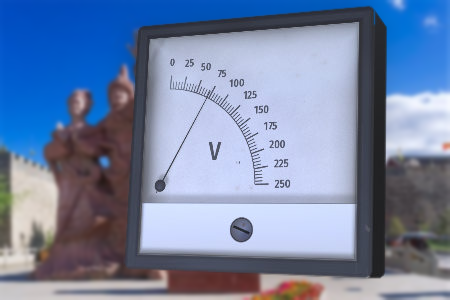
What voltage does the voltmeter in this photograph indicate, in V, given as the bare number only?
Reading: 75
